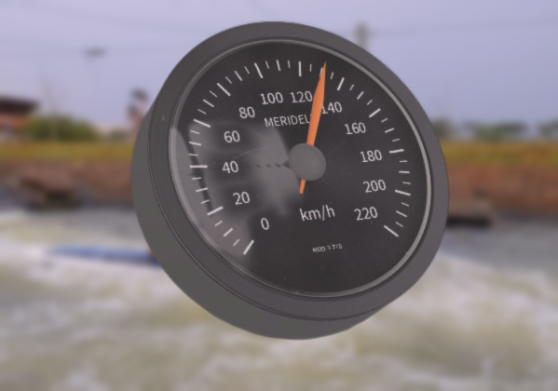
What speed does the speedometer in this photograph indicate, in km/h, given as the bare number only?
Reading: 130
